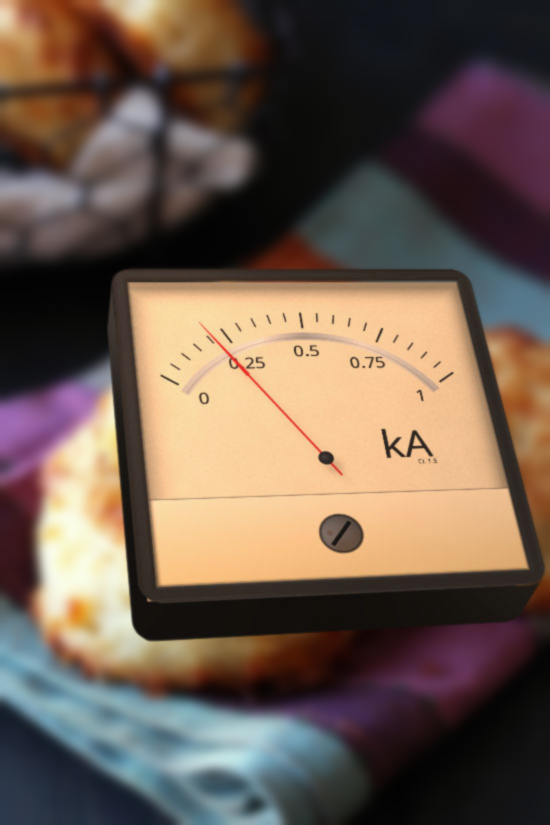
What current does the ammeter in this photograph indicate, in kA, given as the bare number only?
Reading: 0.2
